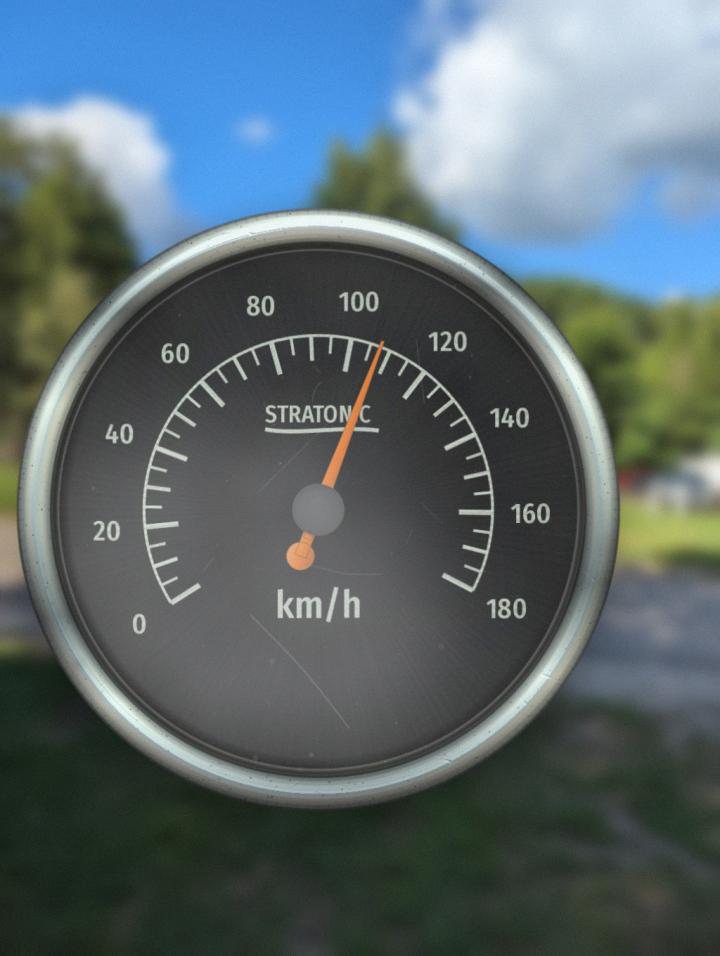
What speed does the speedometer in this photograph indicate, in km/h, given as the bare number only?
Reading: 107.5
